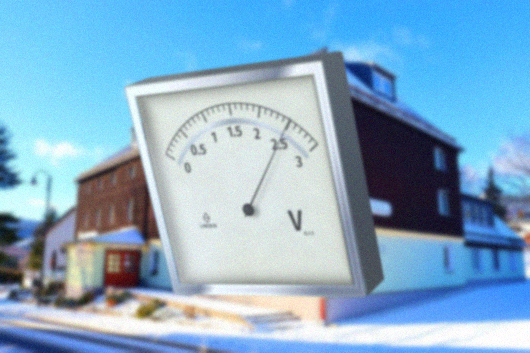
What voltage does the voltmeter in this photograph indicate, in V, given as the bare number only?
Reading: 2.5
